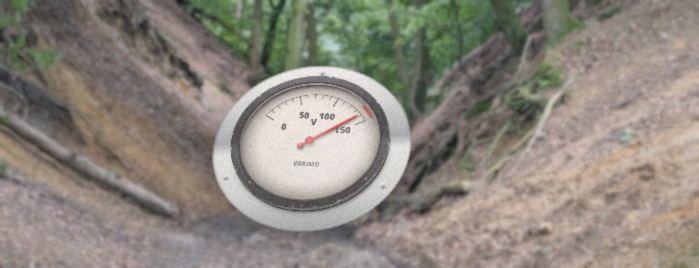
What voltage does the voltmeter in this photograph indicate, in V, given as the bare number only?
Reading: 140
